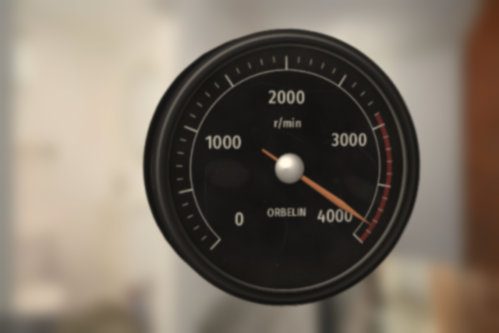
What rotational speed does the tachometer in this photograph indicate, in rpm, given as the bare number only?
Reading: 3850
